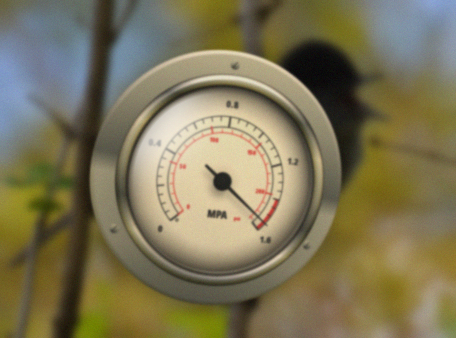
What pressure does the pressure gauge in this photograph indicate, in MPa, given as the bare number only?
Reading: 1.55
